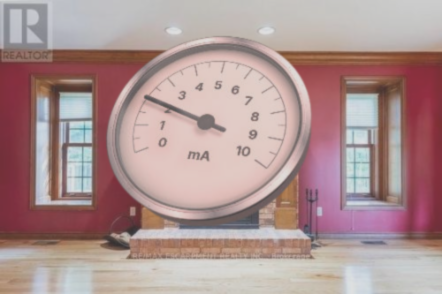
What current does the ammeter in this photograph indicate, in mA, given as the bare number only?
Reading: 2
